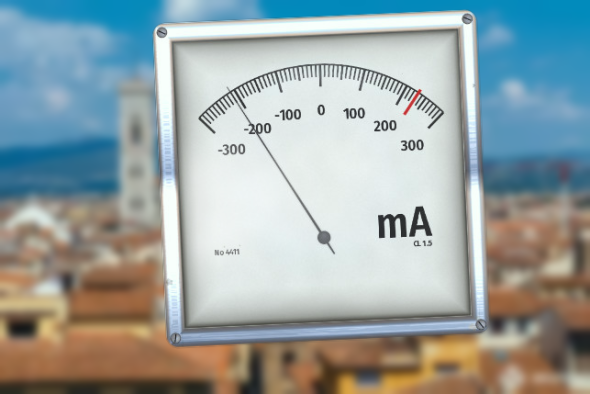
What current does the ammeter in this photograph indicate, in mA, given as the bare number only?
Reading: -210
